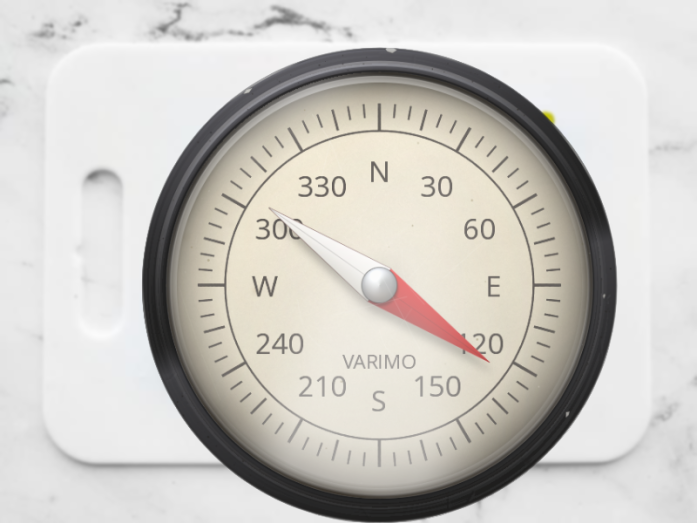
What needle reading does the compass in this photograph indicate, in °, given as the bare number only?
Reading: 125
